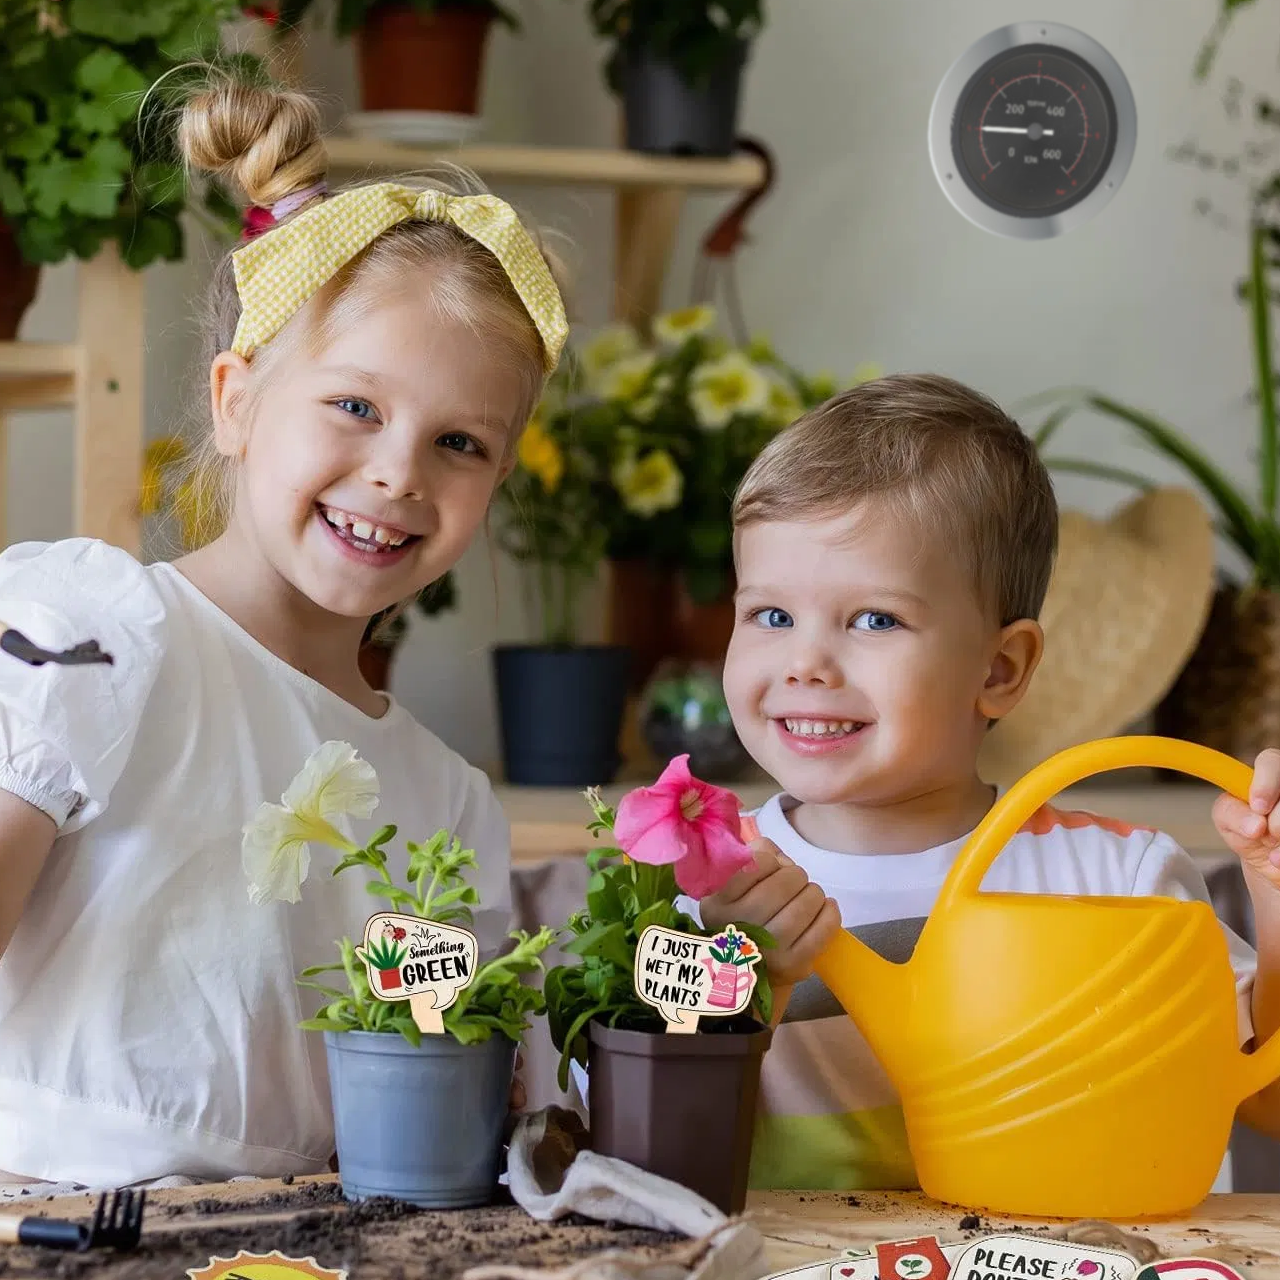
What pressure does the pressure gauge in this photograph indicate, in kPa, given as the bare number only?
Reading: 100
